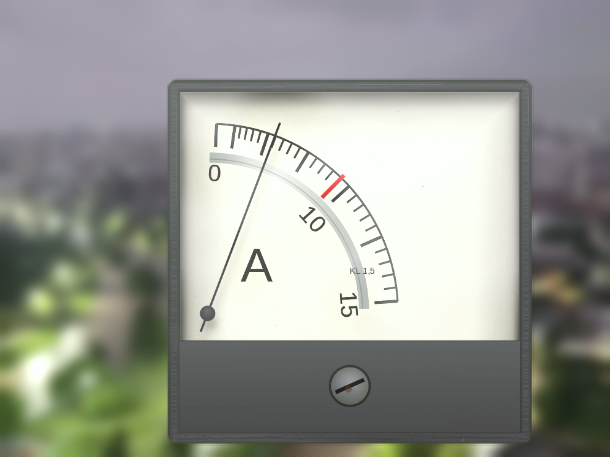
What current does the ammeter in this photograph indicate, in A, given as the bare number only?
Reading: 5.5
